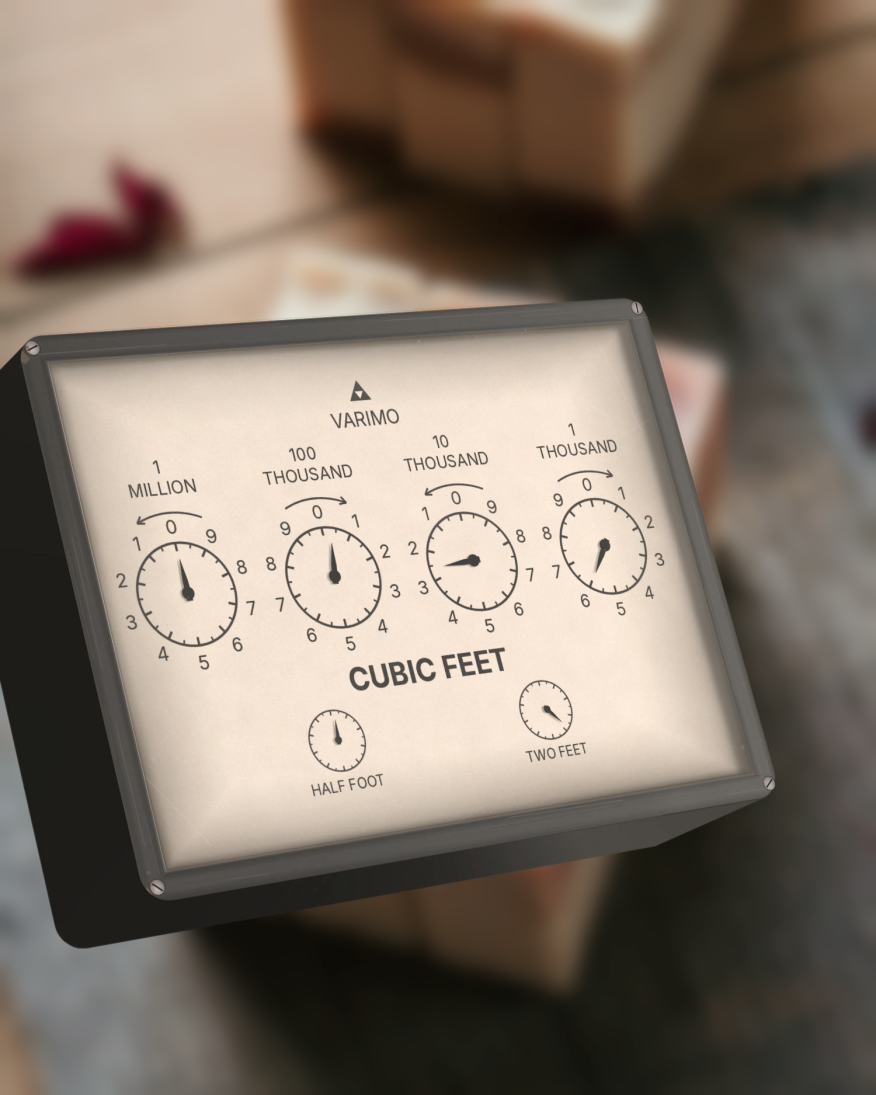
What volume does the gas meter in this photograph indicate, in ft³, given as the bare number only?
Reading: 2600
